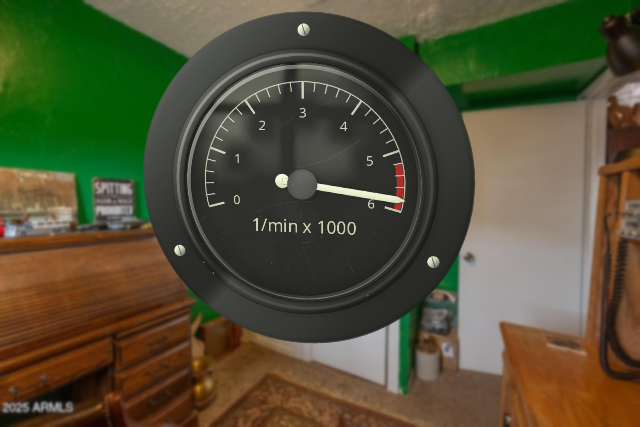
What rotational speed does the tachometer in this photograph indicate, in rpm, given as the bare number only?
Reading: 5800
